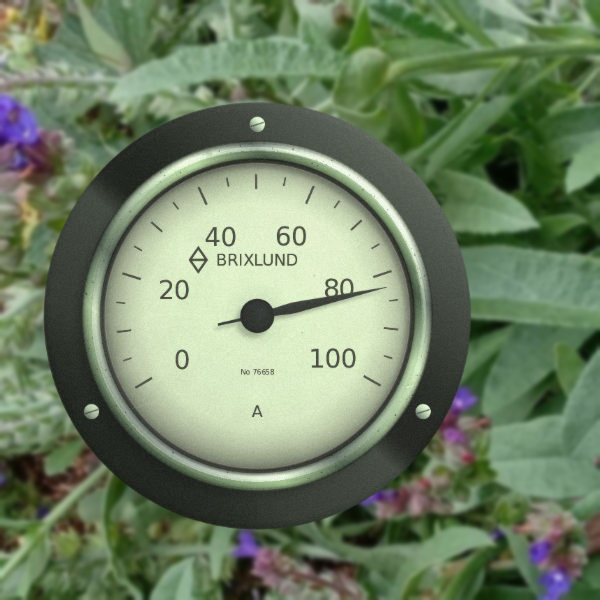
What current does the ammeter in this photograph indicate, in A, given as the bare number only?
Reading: 82.5
